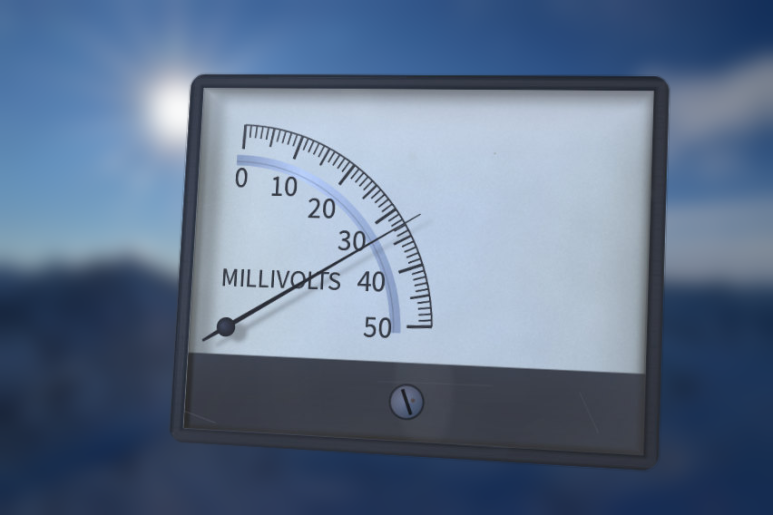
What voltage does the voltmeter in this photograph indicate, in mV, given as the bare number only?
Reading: 33
